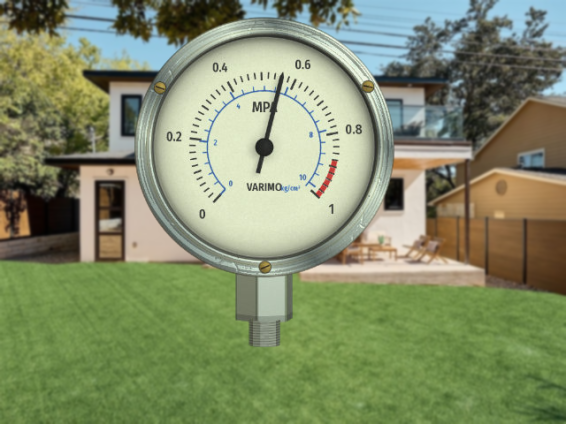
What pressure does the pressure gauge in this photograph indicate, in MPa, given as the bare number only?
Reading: 0.56
